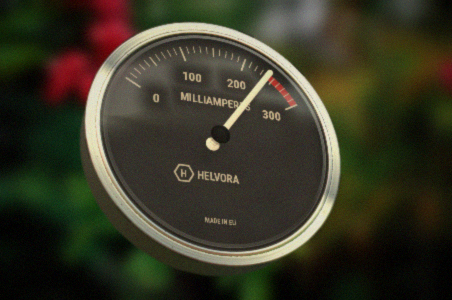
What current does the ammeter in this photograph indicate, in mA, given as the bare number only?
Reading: 240
